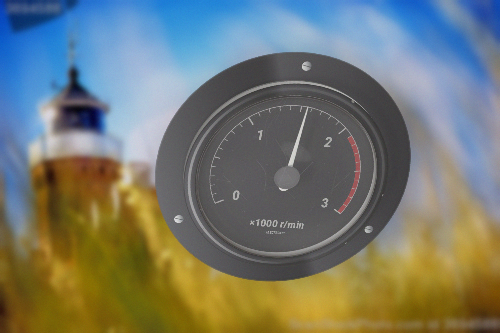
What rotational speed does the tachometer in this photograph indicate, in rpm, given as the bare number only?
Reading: 1550
